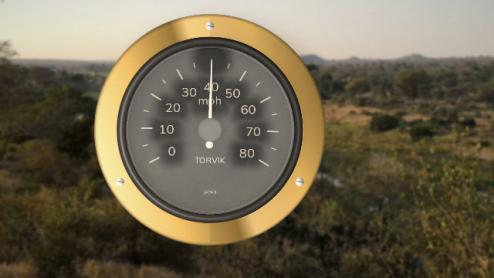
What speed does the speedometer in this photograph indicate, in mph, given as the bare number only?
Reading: 40
